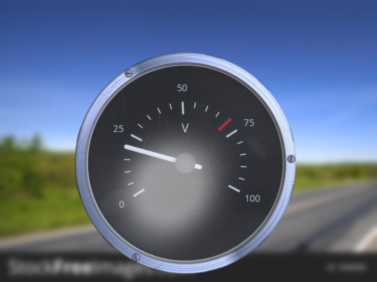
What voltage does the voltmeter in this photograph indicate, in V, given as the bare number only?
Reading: 20
